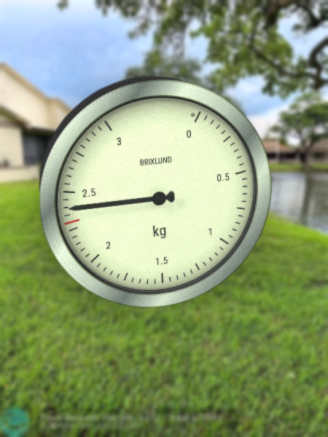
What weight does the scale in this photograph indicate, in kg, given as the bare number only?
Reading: 2.4
